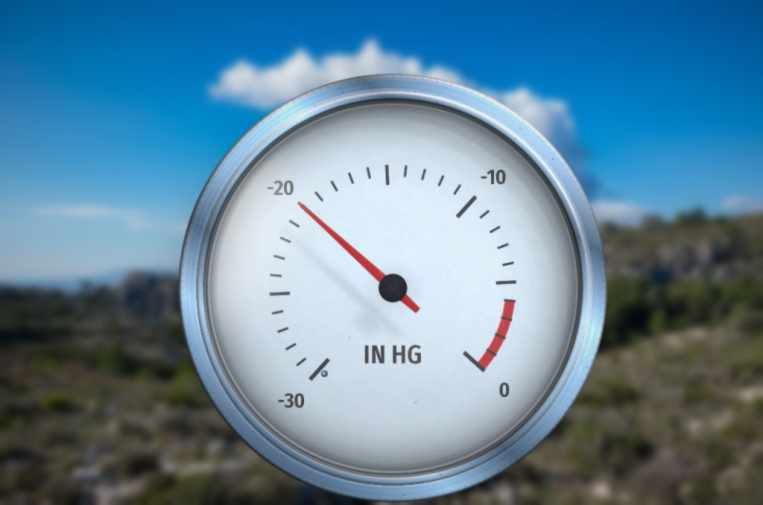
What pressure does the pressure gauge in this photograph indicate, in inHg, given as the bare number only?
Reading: -20
